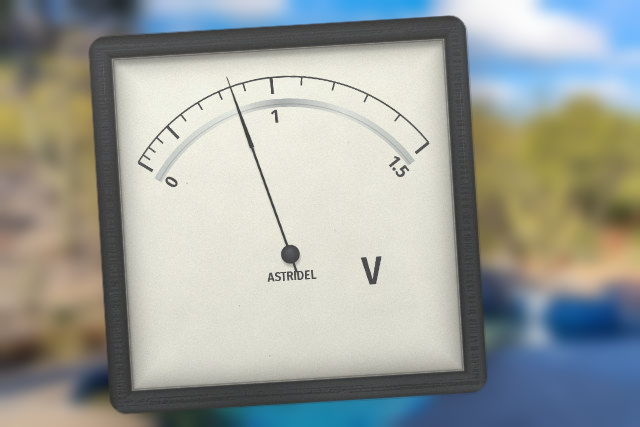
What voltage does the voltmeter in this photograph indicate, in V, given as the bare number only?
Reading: 0.85
